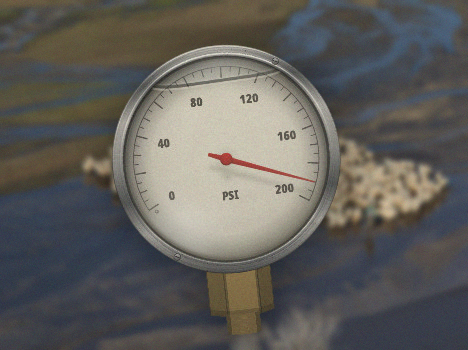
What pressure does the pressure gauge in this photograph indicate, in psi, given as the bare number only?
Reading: 190
